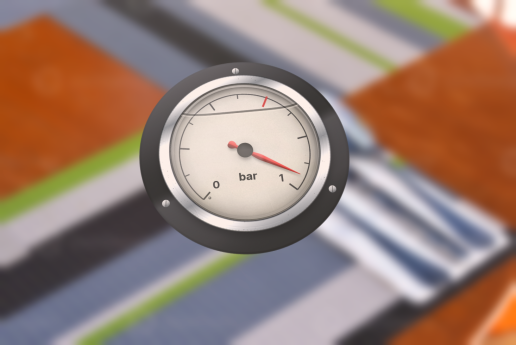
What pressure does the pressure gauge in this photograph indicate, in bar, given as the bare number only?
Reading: 0.95
